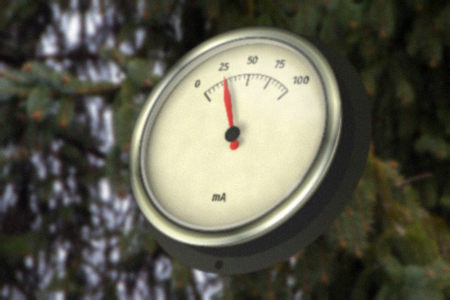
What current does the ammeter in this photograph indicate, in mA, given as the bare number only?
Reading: 25
